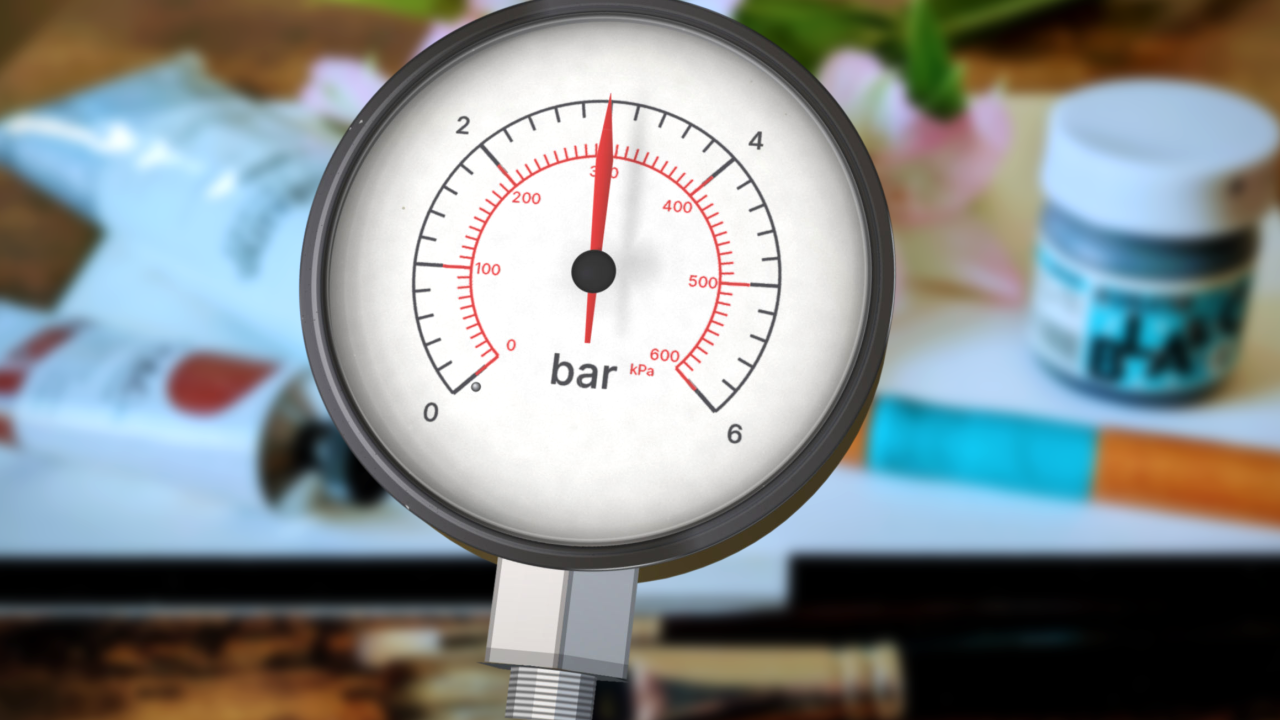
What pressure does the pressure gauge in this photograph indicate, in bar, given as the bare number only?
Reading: 3
